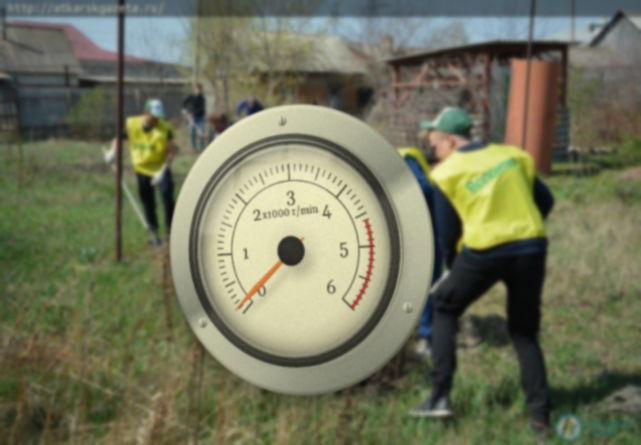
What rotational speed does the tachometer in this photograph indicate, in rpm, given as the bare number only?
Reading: 100
